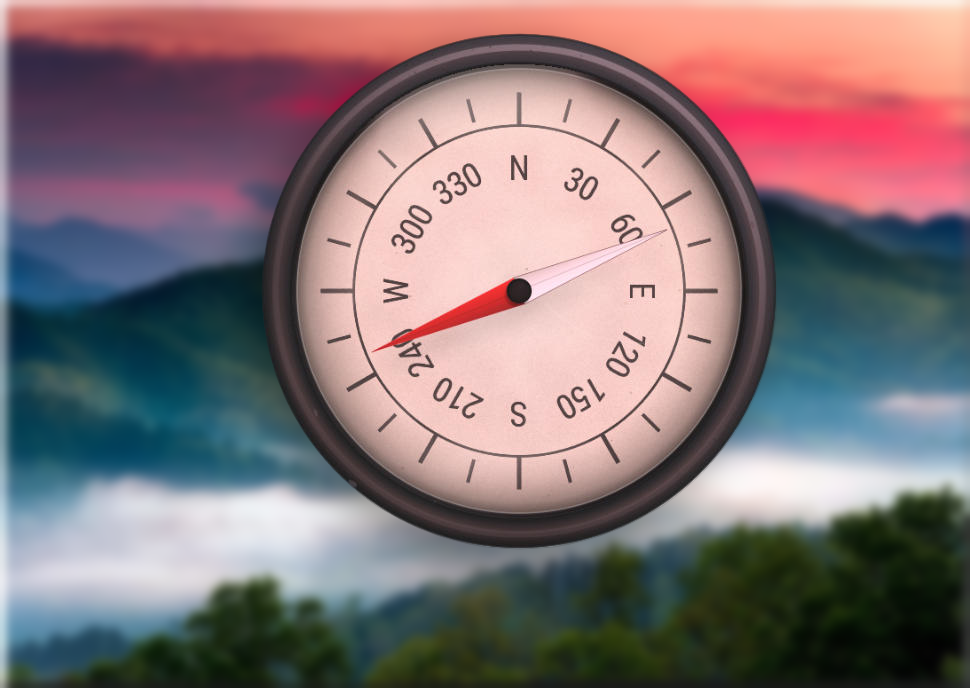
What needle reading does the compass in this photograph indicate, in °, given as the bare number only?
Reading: 247.5
